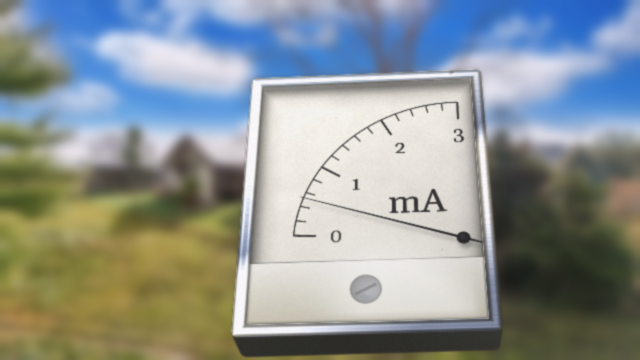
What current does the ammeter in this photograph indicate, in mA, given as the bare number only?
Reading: 0.5
